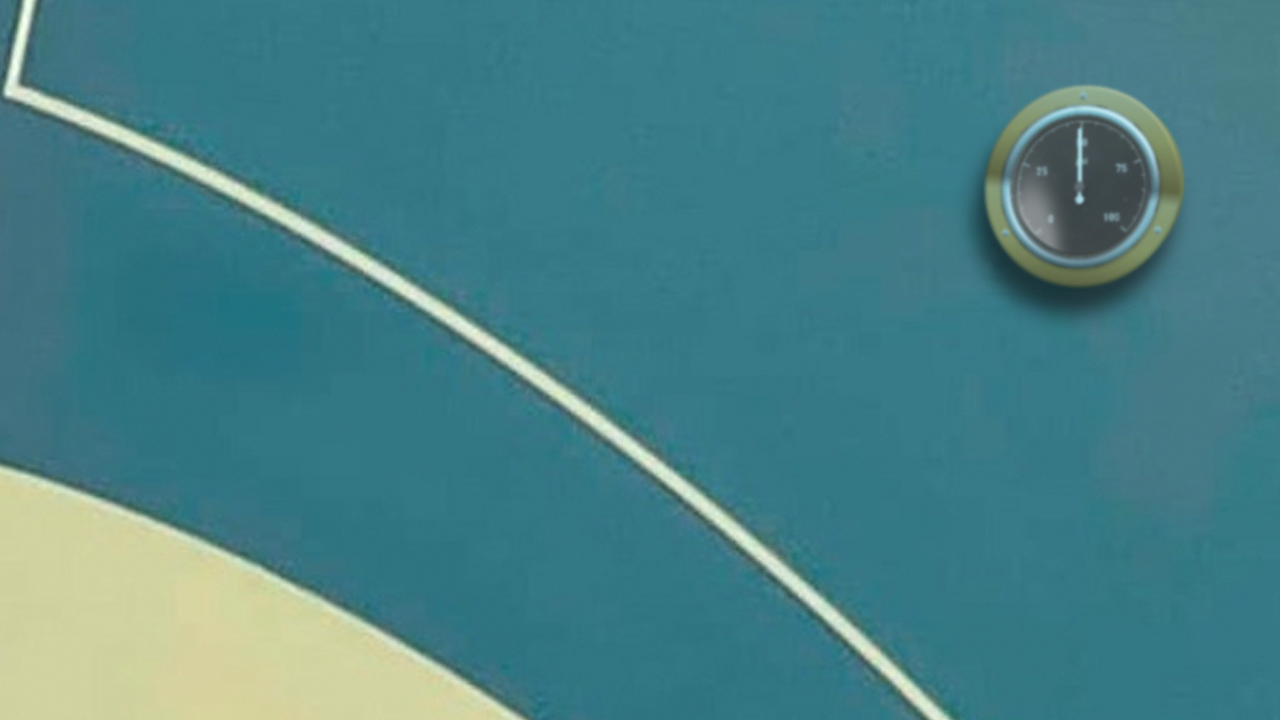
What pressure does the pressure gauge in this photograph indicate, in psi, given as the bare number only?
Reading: 50
